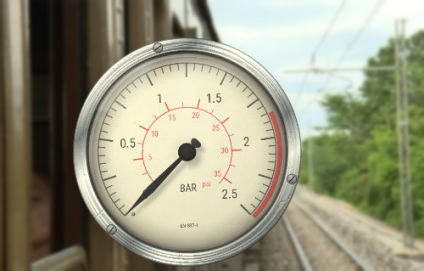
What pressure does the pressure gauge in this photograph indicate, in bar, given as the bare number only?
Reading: 0
